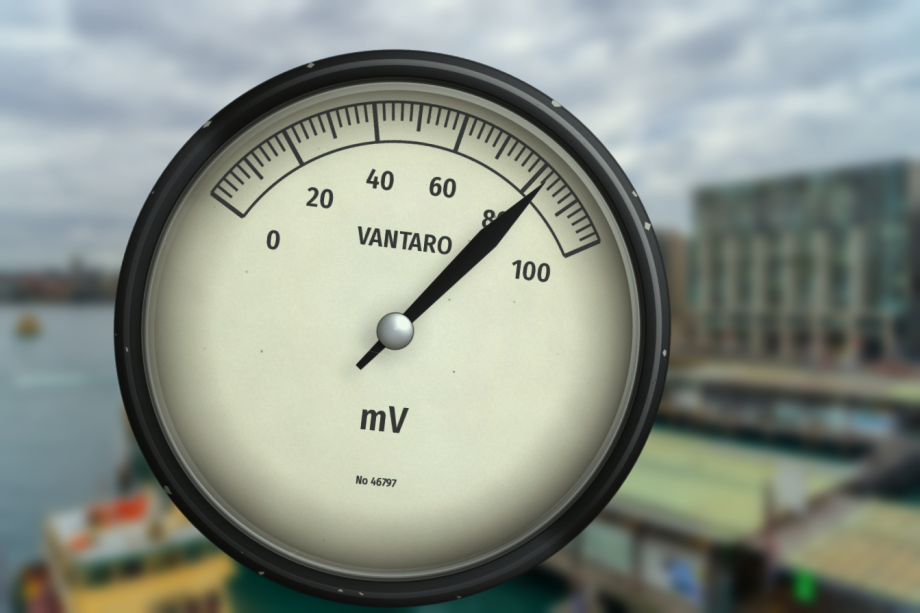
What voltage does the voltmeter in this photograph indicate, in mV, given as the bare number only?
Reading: 82
